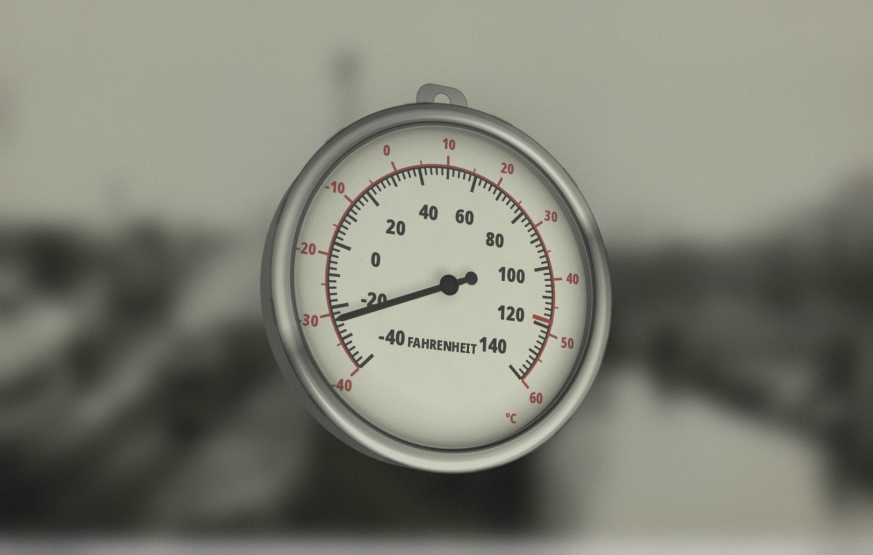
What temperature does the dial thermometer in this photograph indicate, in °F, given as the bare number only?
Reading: -24
